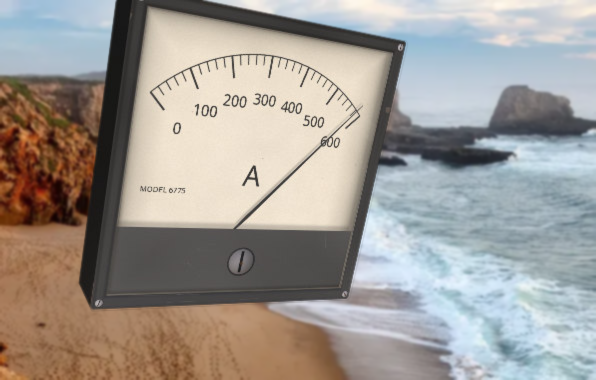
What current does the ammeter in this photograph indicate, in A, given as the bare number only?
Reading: 580
